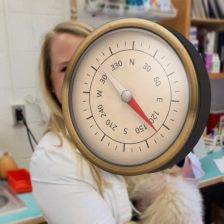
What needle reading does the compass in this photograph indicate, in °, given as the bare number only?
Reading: 130
